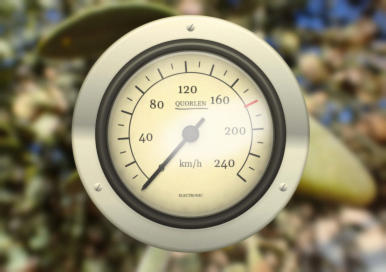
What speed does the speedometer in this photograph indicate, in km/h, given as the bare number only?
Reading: 0
